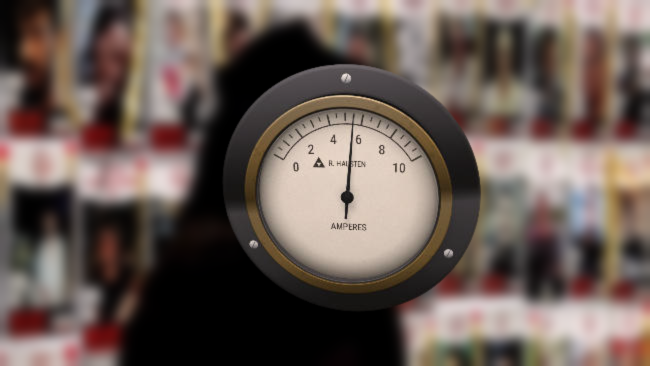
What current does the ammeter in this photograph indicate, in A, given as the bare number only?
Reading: 5.5
